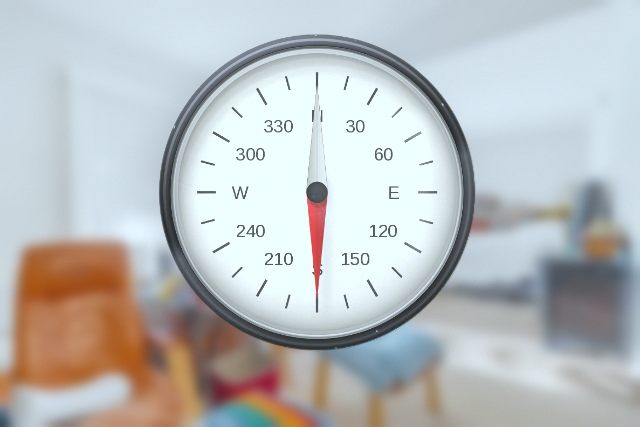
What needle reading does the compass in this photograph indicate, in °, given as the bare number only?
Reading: 180
